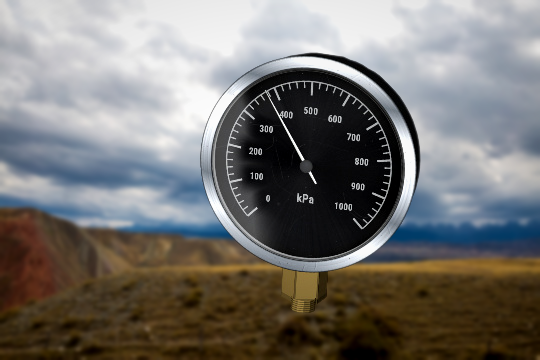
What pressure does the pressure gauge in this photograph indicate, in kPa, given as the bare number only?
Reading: 380
